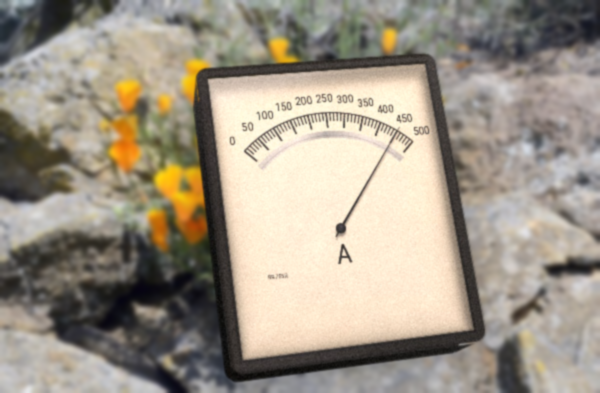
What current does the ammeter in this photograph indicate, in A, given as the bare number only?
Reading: 450
